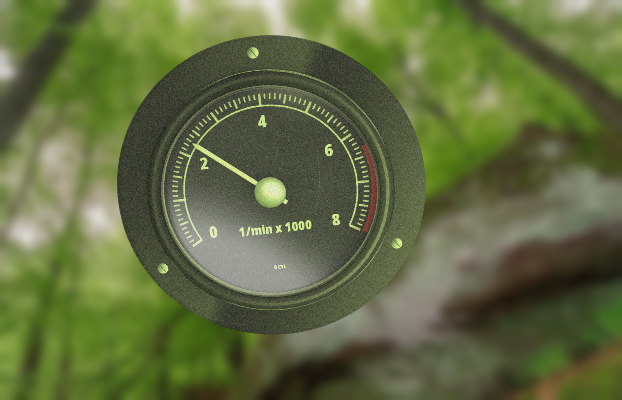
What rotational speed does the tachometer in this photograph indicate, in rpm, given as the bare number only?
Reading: 2300
